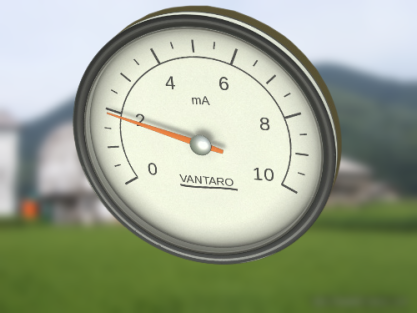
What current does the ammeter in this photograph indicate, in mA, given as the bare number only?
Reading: 2
